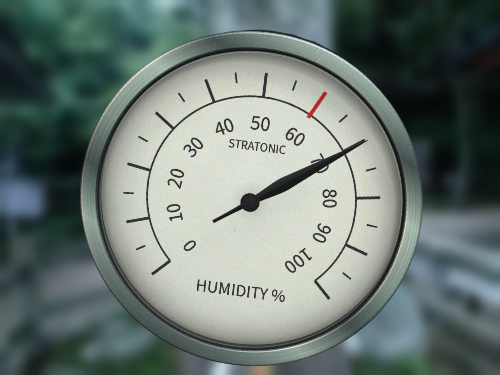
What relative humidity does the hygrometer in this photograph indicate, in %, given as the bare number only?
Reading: 70
